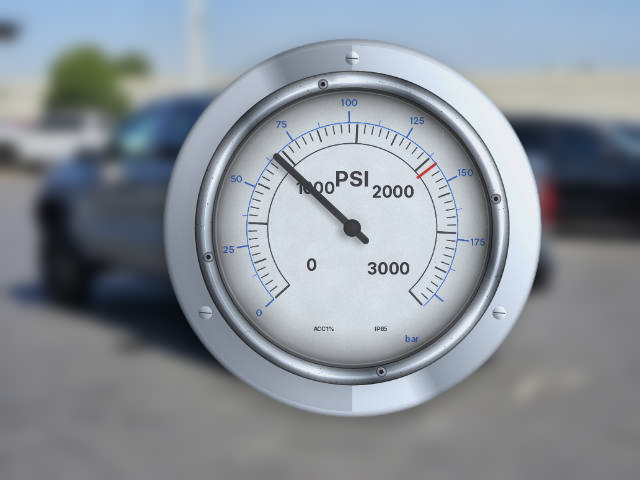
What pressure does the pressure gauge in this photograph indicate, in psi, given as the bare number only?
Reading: 950
